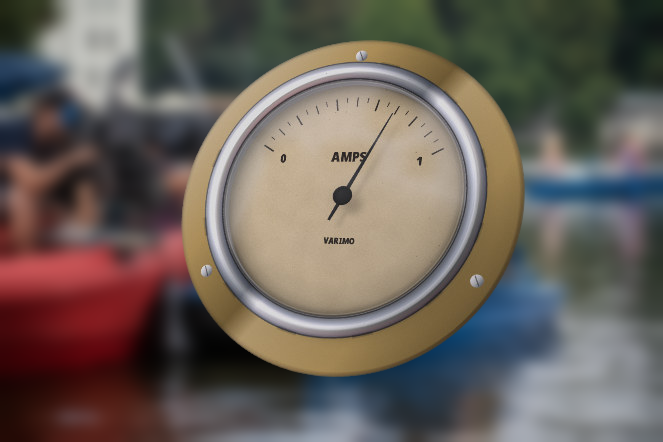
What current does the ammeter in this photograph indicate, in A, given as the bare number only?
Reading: 0.7
